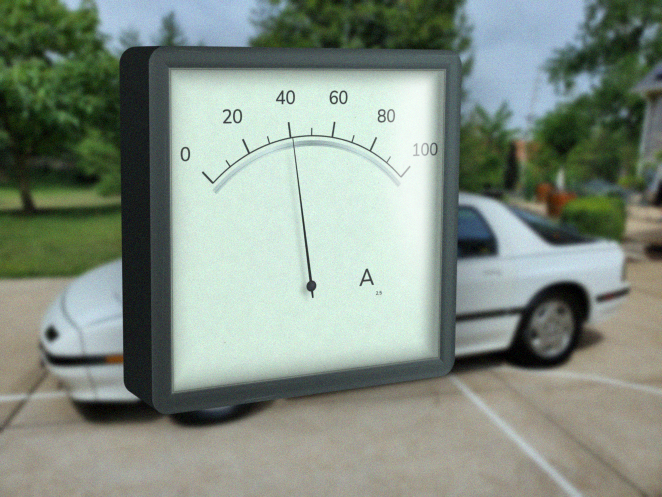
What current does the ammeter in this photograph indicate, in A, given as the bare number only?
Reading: 40
